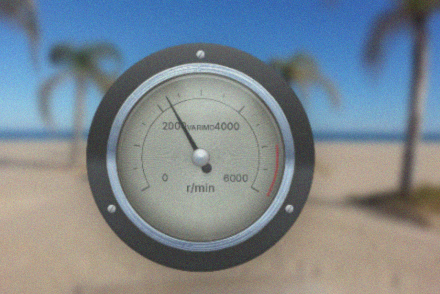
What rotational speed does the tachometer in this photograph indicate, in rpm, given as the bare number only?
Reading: 2250
